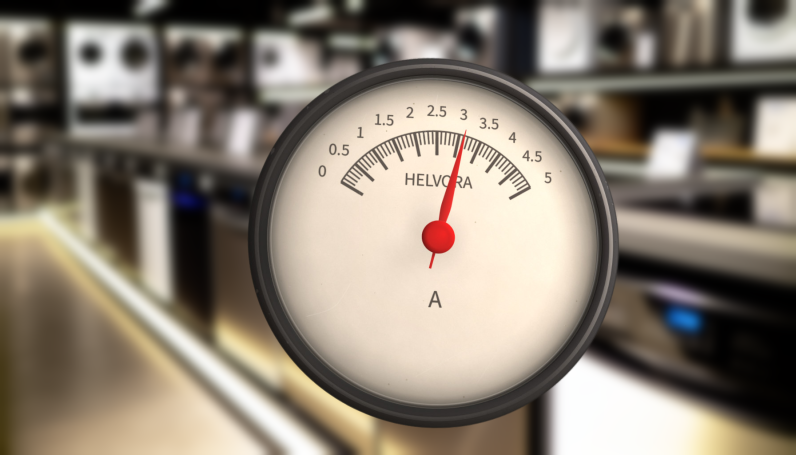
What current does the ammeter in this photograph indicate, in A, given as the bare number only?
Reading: 3.1
